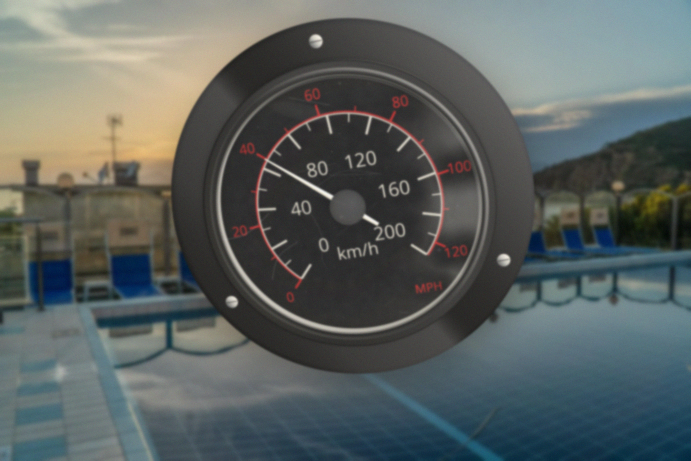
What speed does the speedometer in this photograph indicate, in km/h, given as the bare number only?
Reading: 65
